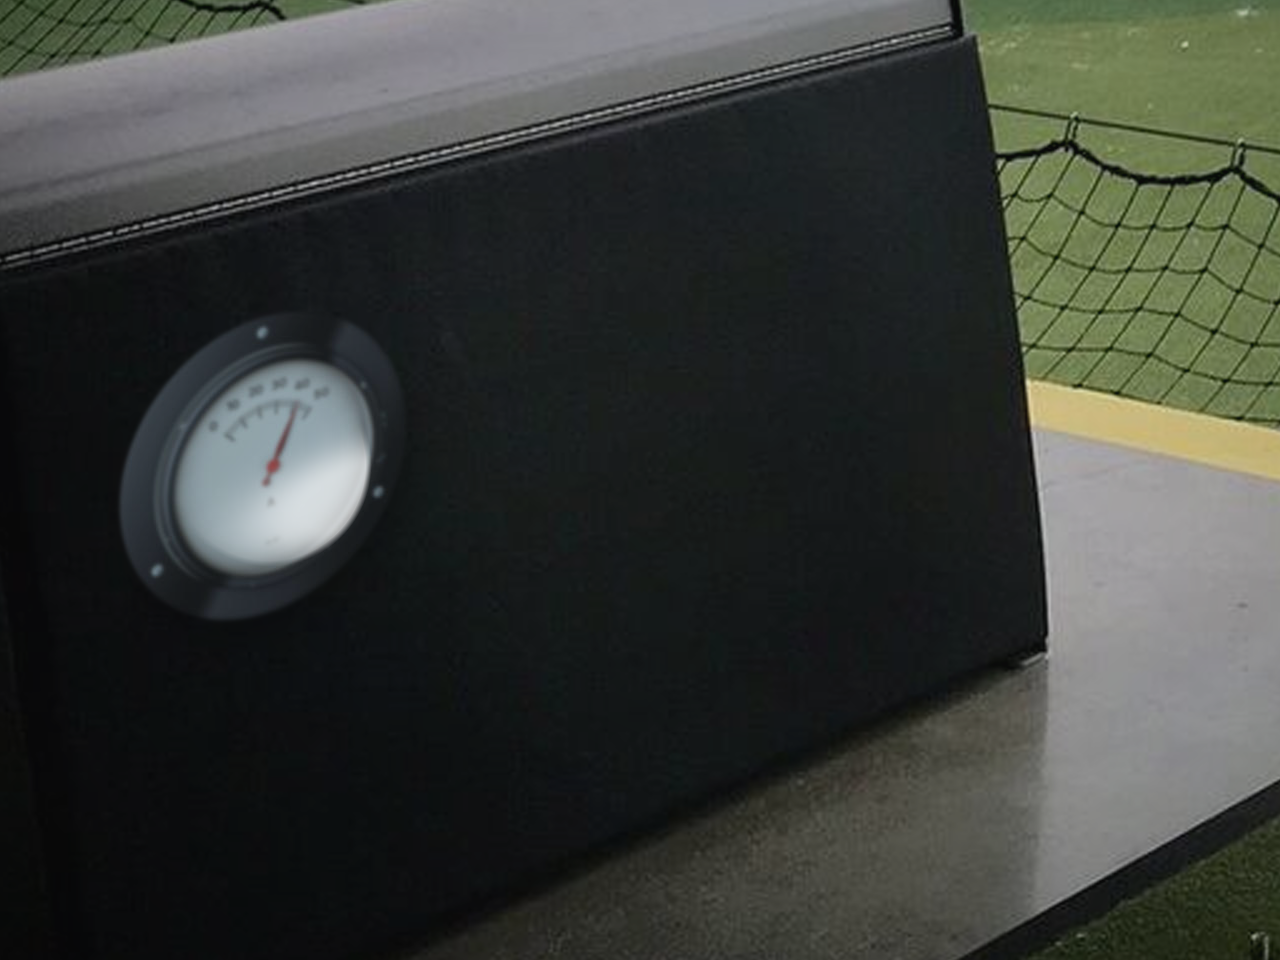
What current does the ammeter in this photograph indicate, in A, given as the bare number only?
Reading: 40
